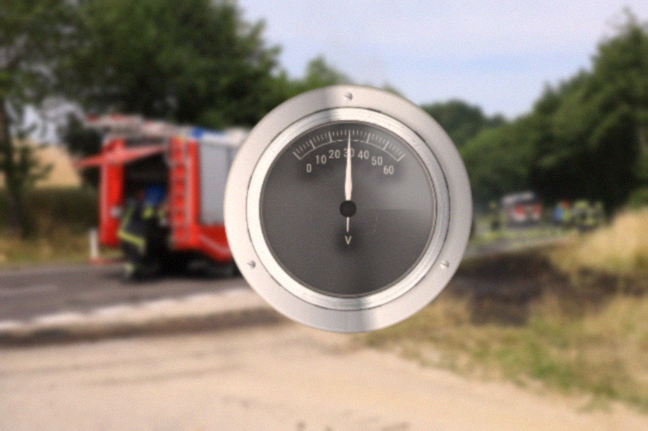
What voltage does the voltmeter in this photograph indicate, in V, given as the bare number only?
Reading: 30
